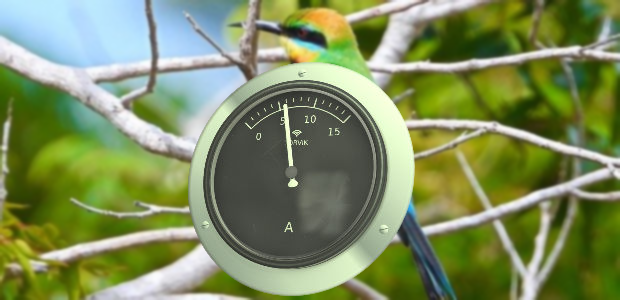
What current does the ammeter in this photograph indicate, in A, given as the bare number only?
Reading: 6
